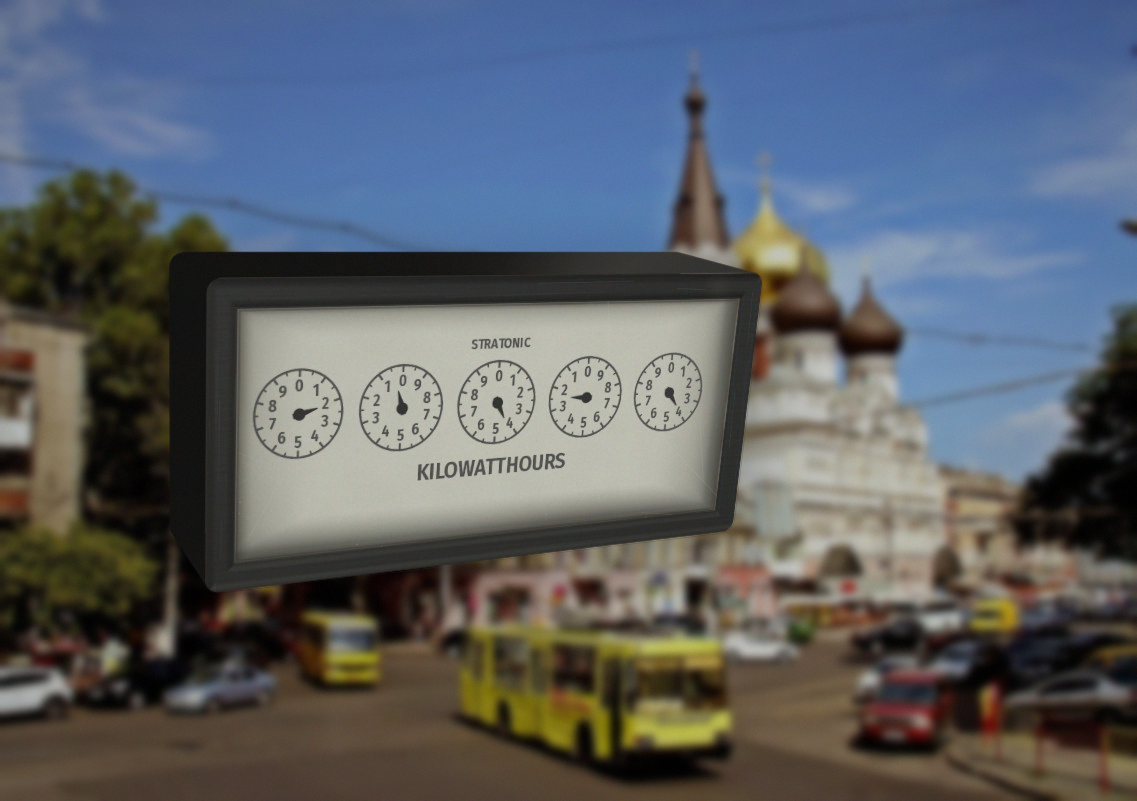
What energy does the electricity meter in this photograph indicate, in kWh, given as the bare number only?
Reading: 20424
